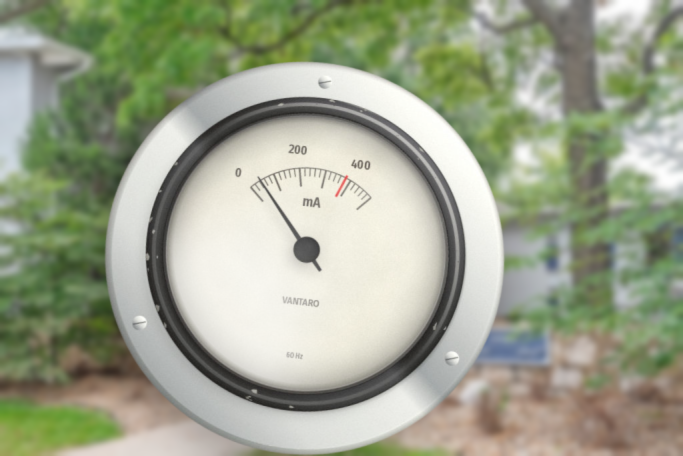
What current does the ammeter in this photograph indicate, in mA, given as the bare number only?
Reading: 40
